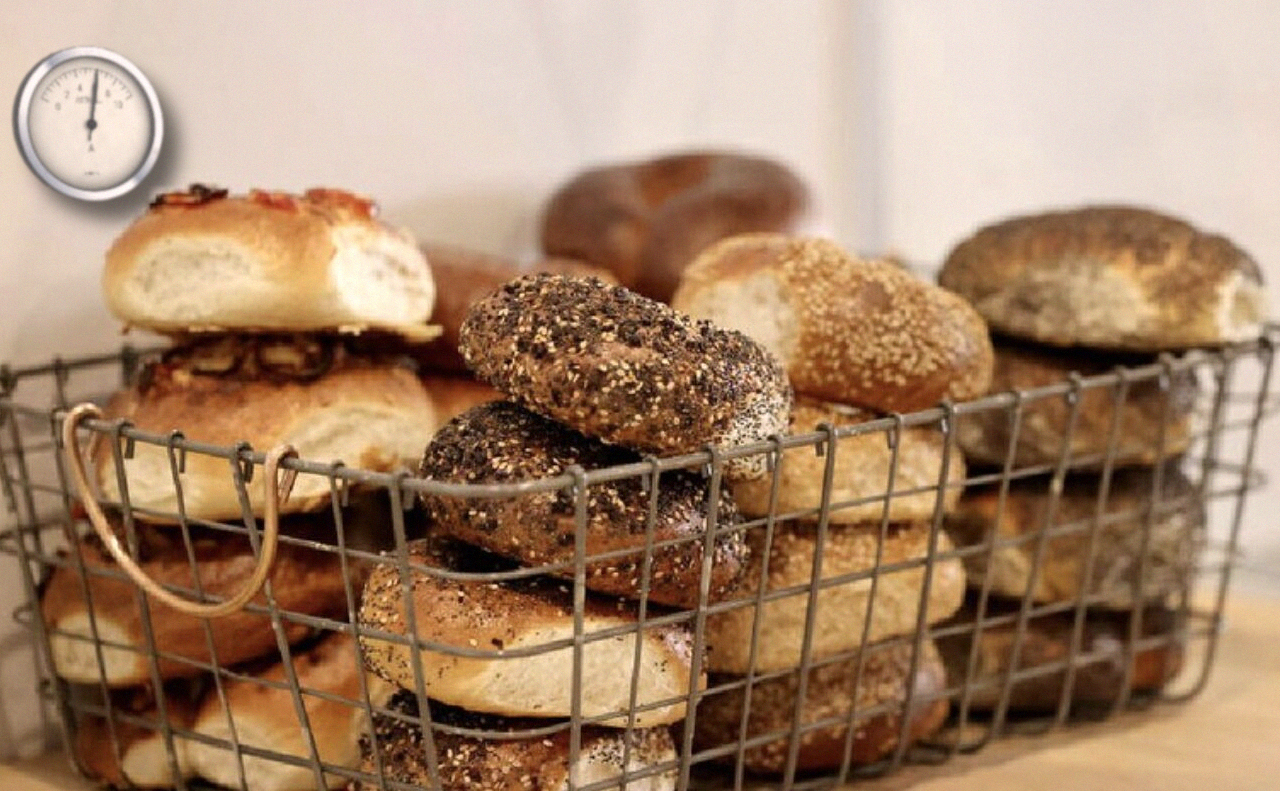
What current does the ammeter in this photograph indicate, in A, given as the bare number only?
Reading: 6
